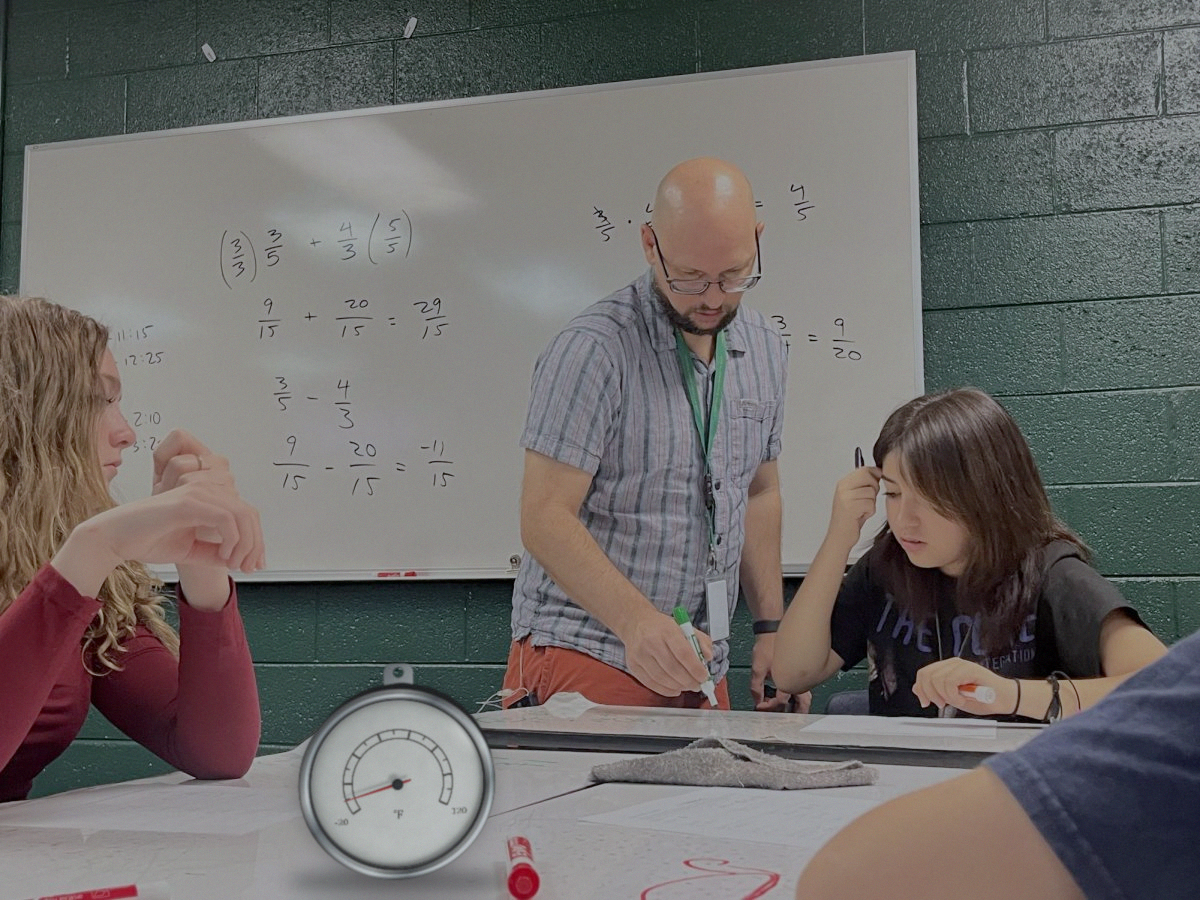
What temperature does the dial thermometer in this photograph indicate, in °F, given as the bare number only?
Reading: -10
